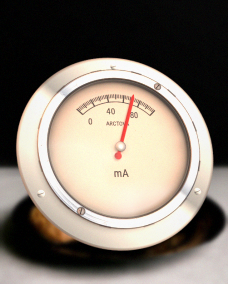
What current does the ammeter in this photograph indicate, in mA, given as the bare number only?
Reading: 70
